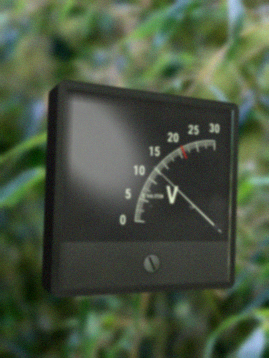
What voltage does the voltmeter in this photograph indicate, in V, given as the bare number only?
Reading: 12.5
